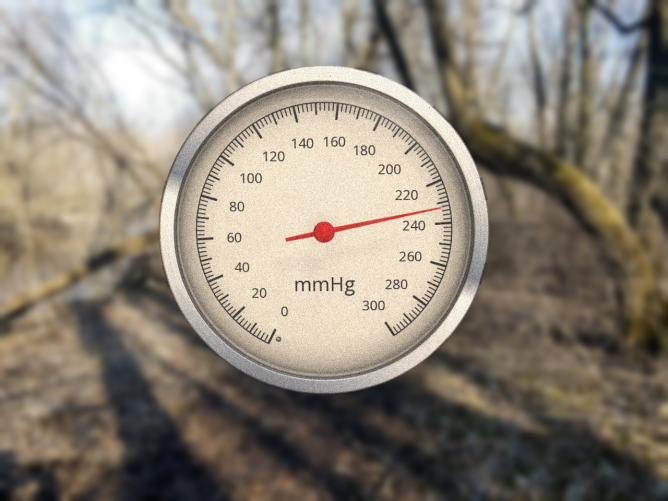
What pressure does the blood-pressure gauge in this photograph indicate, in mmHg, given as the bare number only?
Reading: 232
